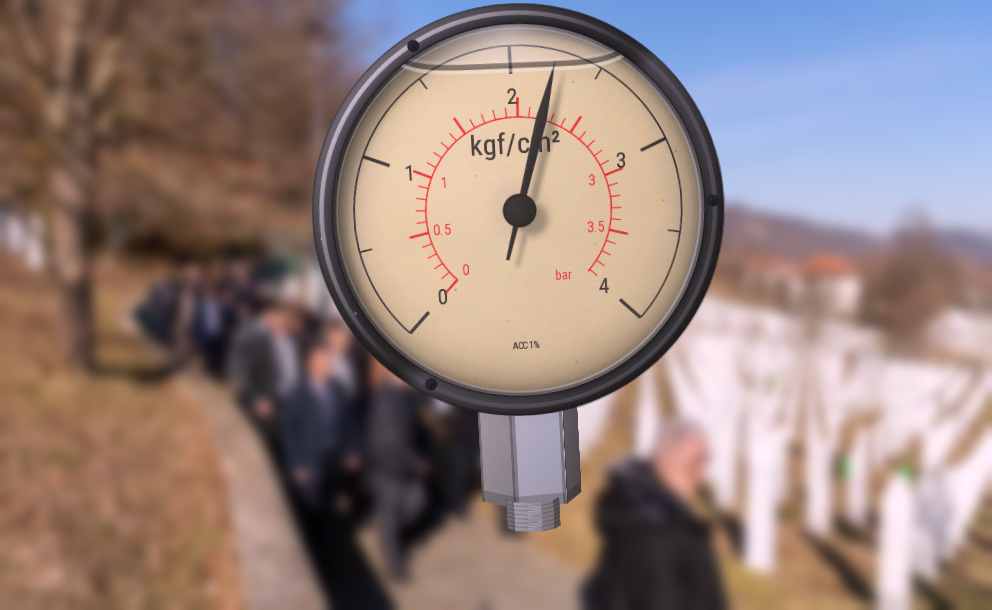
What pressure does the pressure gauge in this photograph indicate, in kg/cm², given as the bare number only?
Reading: 2.25
